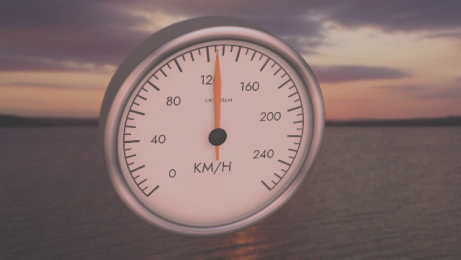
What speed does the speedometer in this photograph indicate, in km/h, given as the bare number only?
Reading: 125
